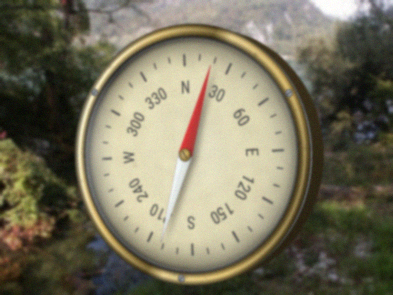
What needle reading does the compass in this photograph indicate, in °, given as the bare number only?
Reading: 20
